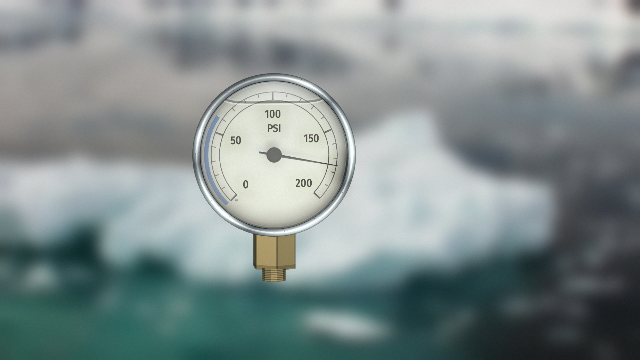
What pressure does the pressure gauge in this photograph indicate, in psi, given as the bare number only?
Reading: 175
